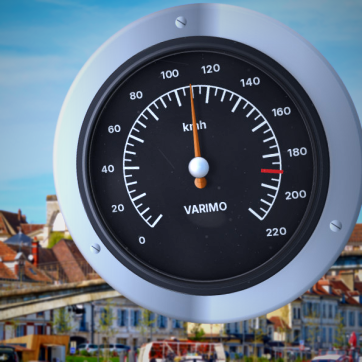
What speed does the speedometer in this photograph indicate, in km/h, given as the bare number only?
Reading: 110
